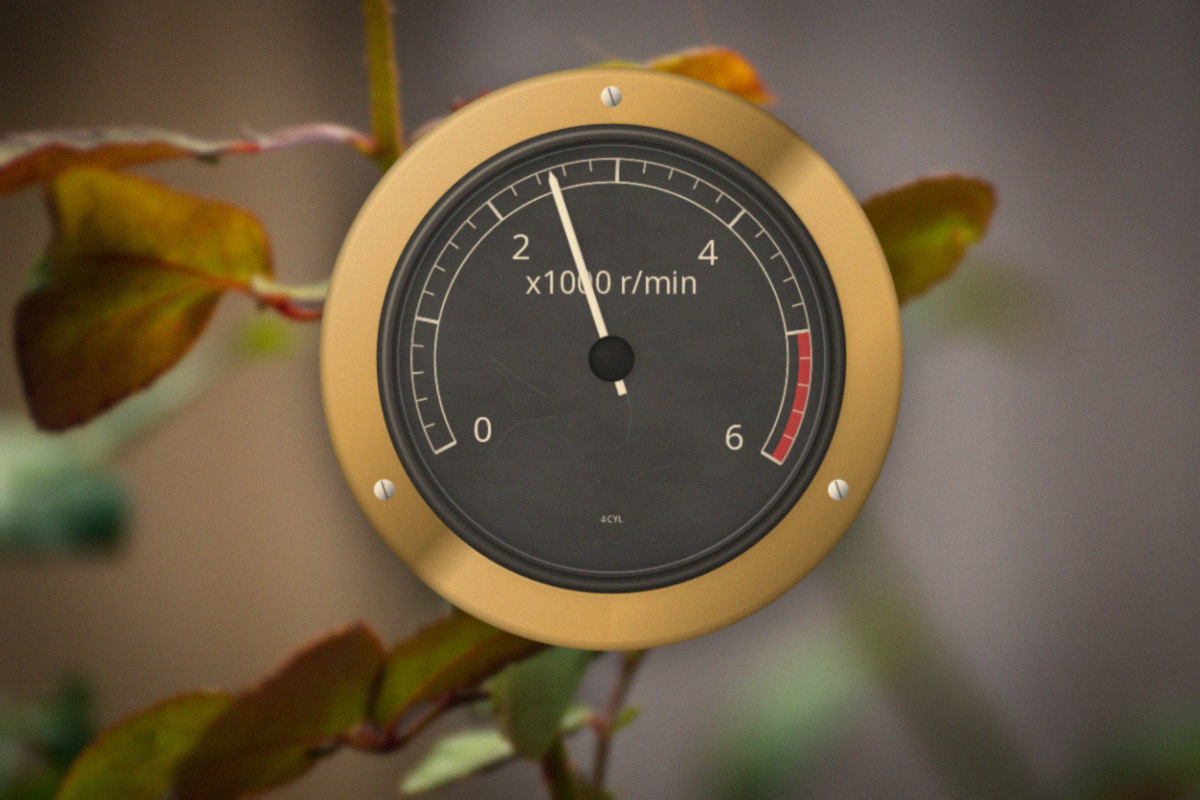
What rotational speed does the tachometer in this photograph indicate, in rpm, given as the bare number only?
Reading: 2500
